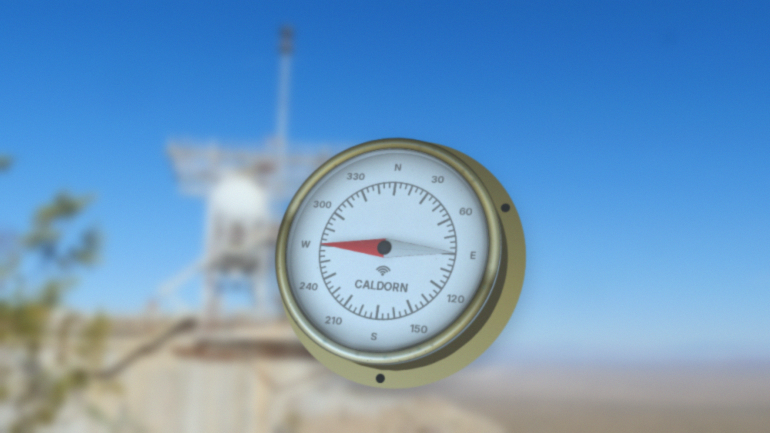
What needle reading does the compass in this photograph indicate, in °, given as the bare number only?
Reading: 270
